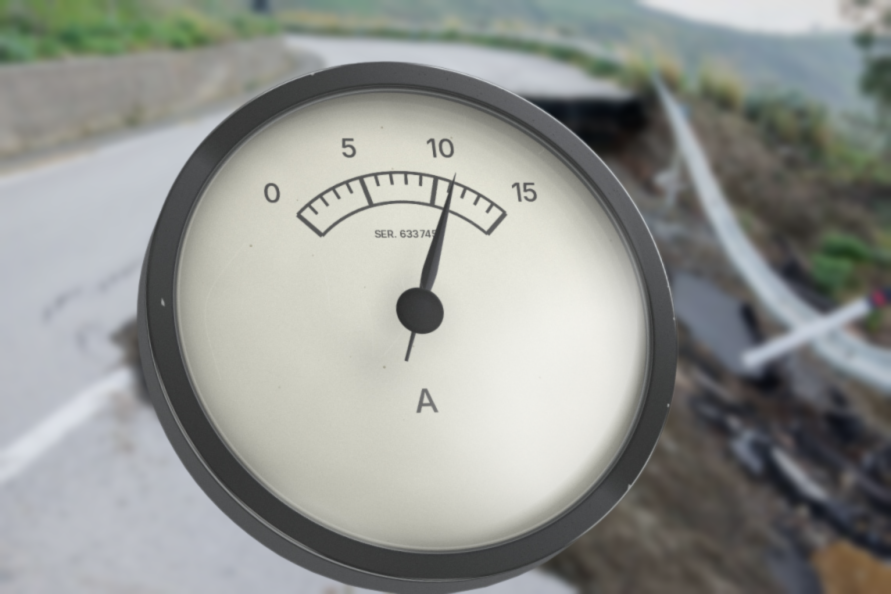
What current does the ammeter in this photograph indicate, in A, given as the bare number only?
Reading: 11
